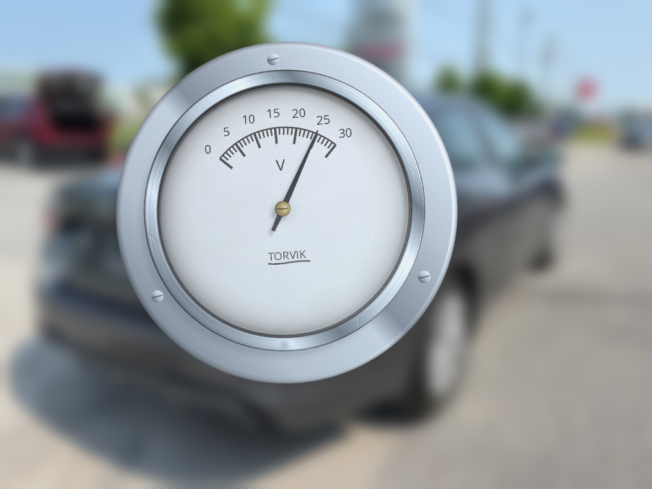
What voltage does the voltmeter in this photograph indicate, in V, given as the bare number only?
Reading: 25
